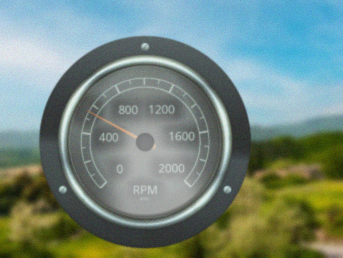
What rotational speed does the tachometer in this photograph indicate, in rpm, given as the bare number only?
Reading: 550
